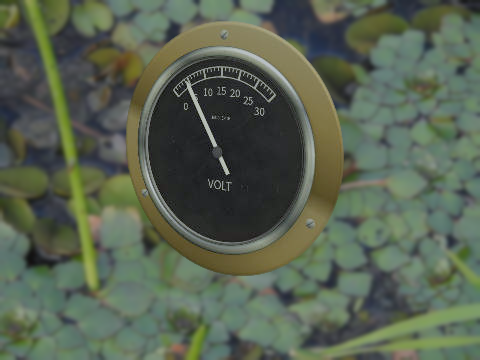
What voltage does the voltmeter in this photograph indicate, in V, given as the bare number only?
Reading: 5
